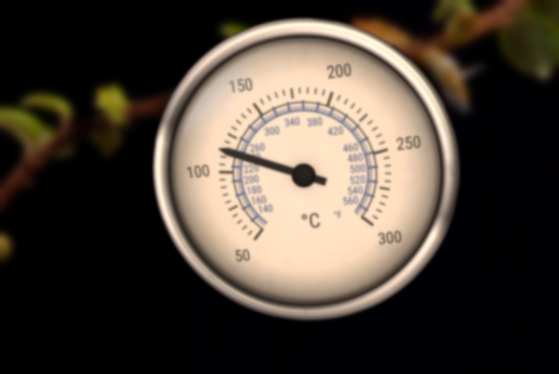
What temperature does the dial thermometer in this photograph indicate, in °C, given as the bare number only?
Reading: 115
